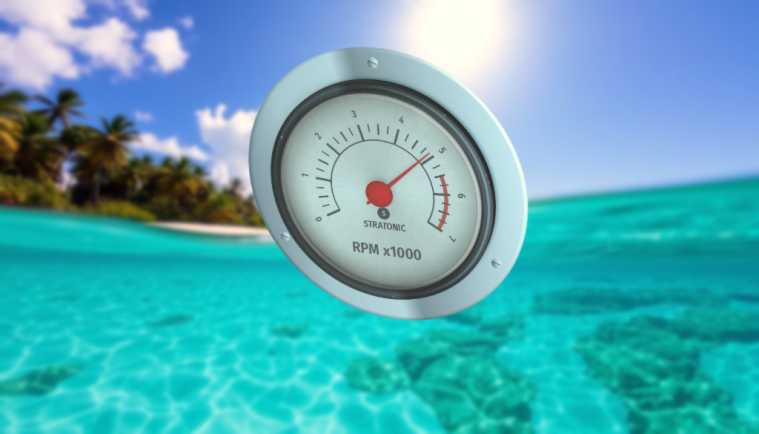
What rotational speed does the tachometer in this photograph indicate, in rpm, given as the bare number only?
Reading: 4875
